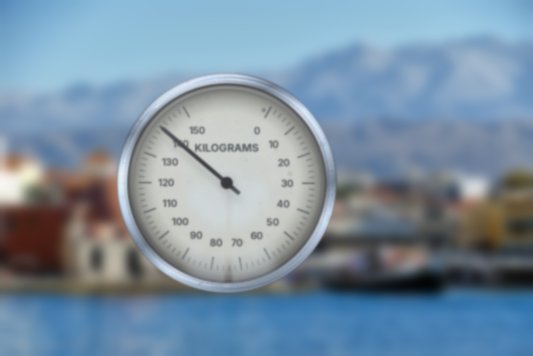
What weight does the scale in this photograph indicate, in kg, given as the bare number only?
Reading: 140
